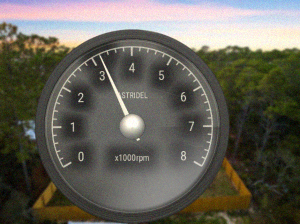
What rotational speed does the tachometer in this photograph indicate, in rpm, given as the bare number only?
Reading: 3200
